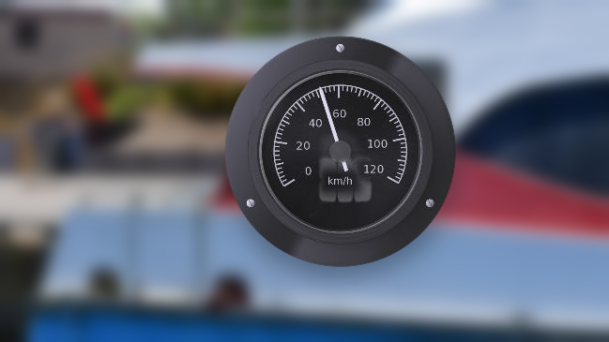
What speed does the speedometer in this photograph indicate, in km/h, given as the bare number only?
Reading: 52
